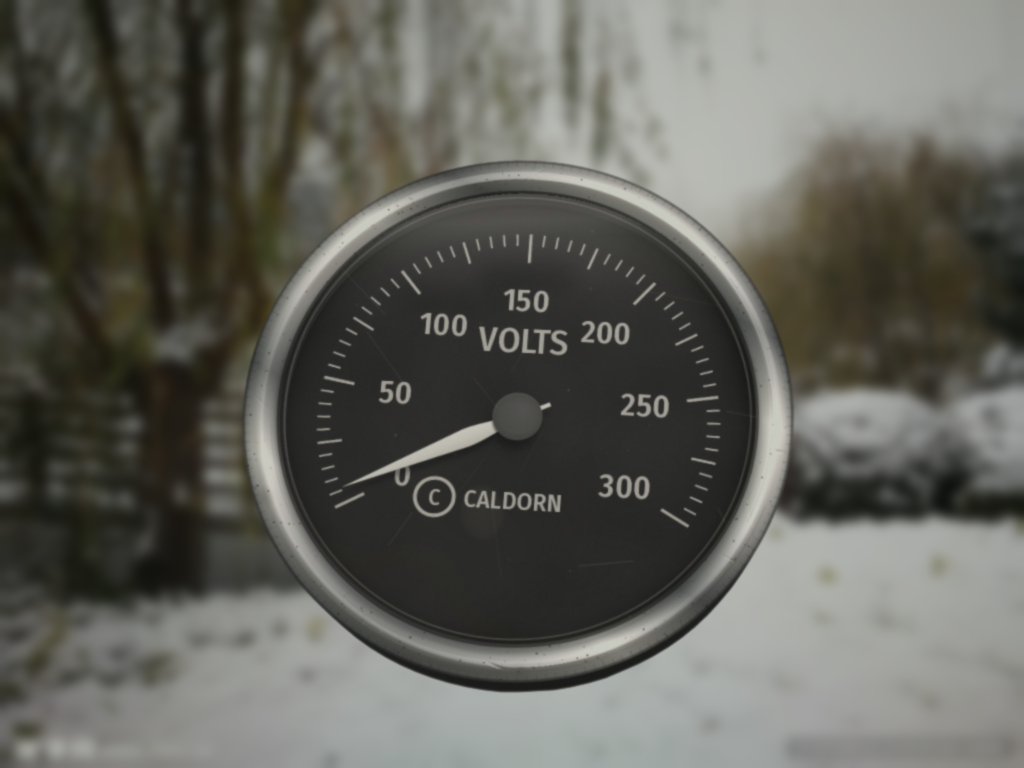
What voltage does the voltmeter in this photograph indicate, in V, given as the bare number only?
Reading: 5
